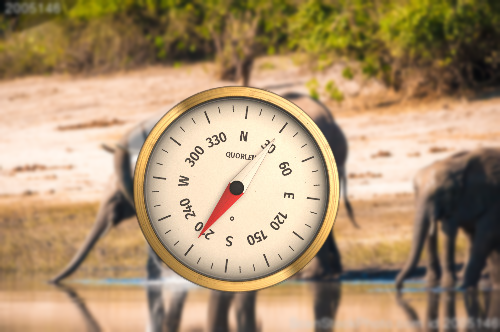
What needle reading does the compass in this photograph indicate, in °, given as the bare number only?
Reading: 210
